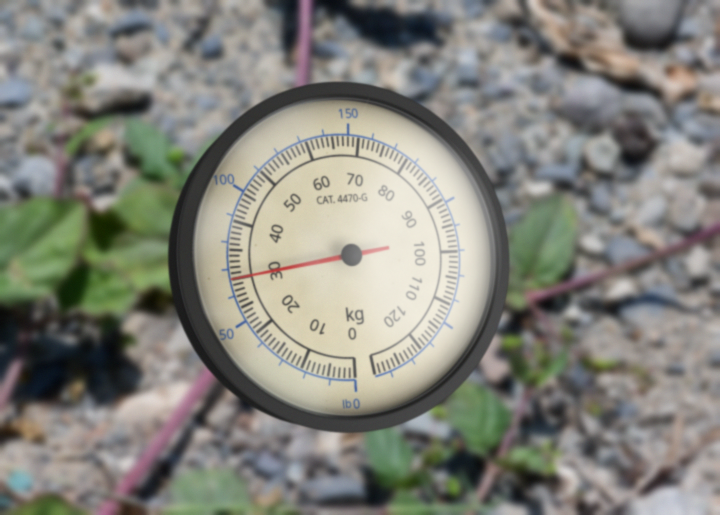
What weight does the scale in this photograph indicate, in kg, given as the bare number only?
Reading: 30
